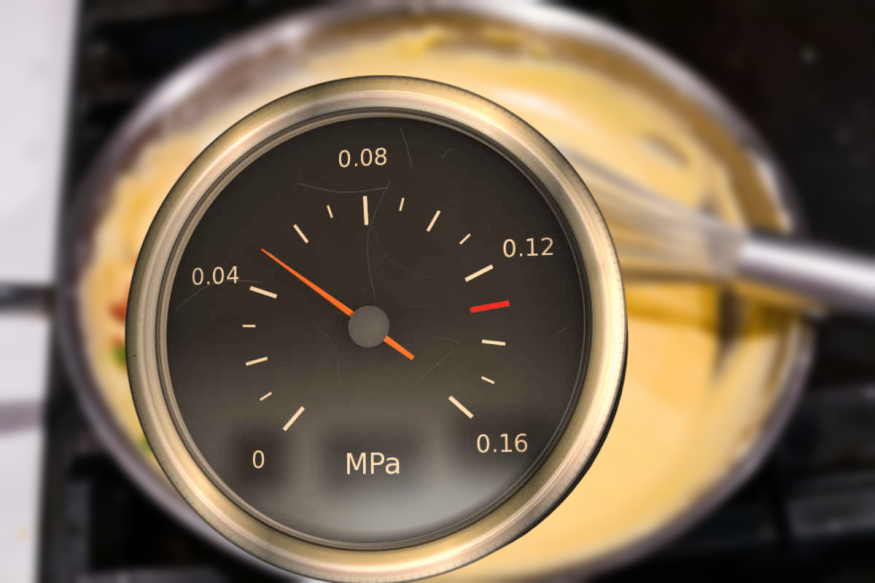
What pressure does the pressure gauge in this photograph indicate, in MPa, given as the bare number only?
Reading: 0.05
